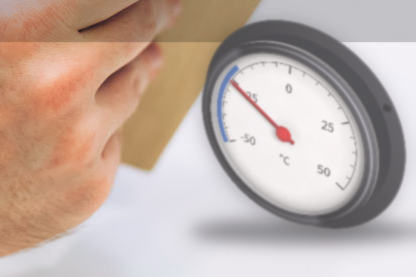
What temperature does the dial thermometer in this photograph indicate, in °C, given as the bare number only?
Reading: -25
